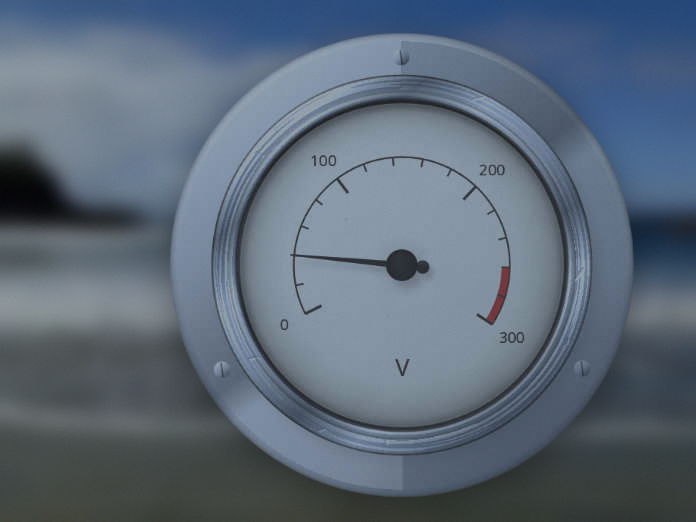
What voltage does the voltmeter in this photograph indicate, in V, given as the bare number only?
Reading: 40
